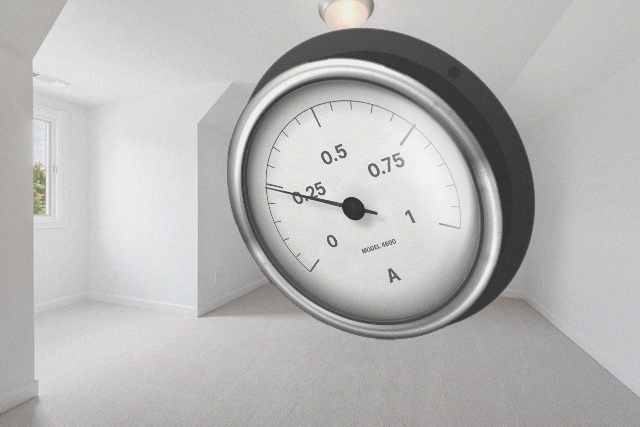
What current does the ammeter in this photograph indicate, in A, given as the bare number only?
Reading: 0.25
